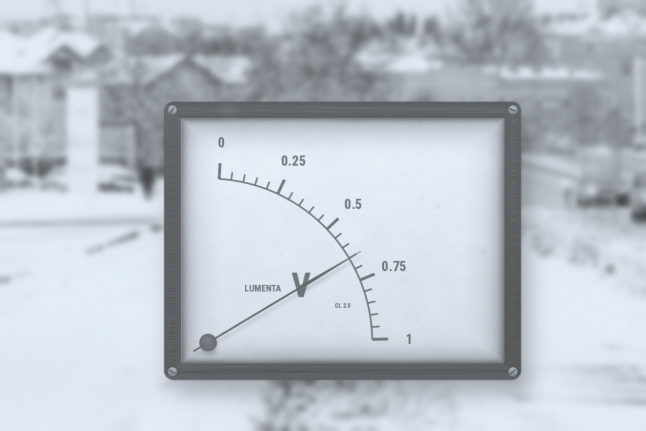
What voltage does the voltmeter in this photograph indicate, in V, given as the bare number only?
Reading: 0.65
